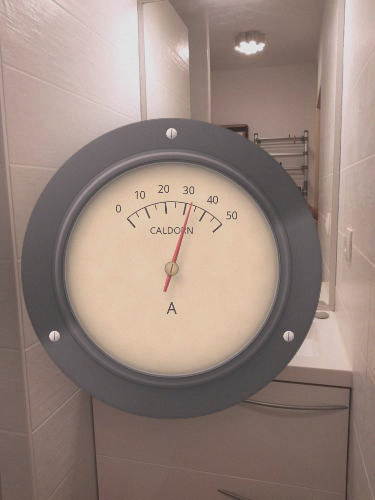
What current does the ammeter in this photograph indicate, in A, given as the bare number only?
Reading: 32.5
